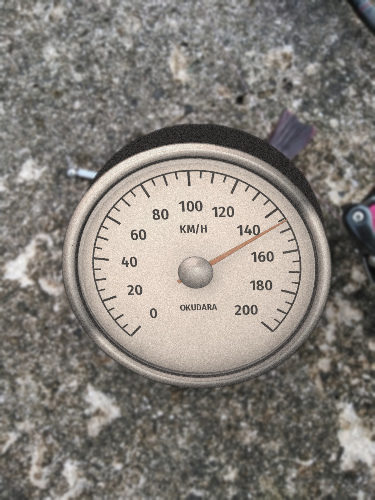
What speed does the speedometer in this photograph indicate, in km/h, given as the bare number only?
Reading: 145
